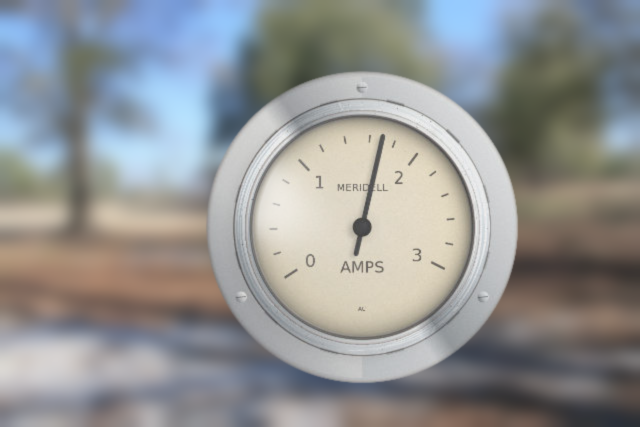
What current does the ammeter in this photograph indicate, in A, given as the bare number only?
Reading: 1.7
